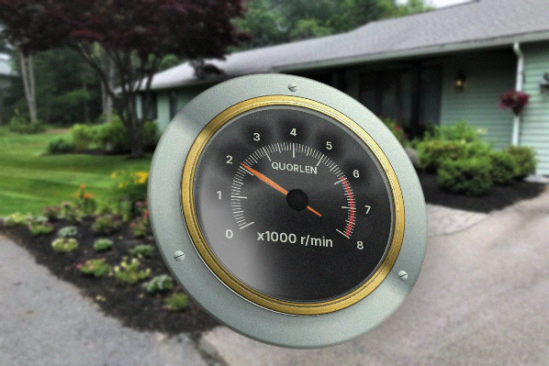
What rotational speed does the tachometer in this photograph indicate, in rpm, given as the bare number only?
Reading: 2000
